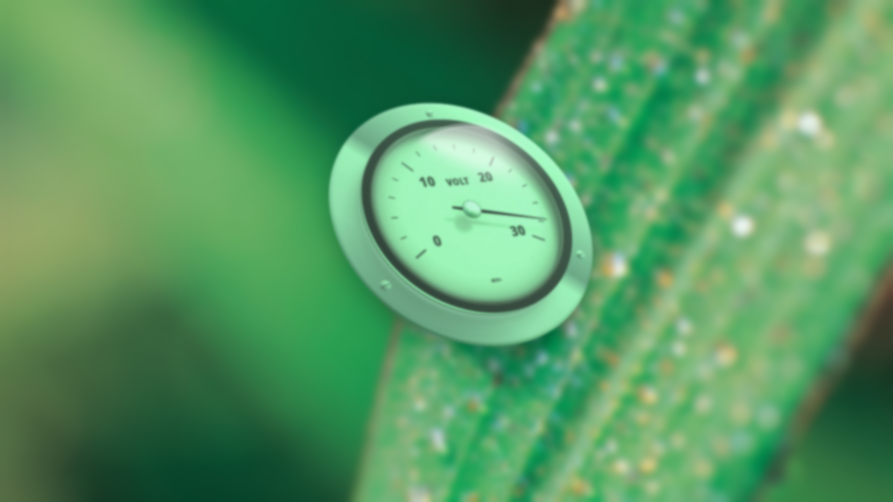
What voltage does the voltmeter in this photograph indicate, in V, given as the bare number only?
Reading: 28
